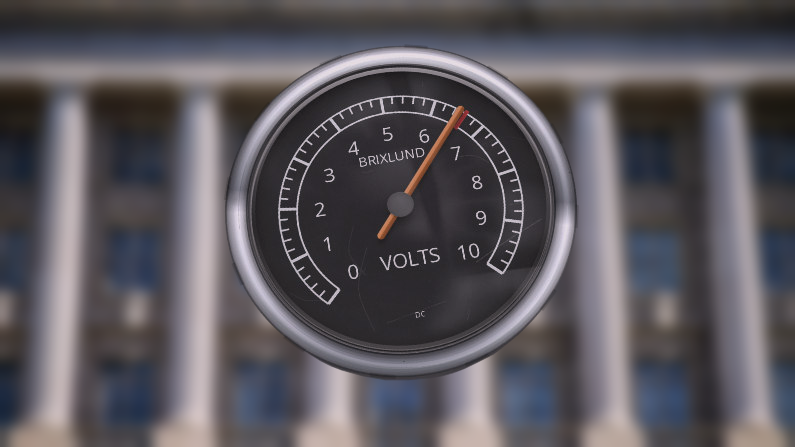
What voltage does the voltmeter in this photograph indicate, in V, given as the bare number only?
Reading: 6.5
